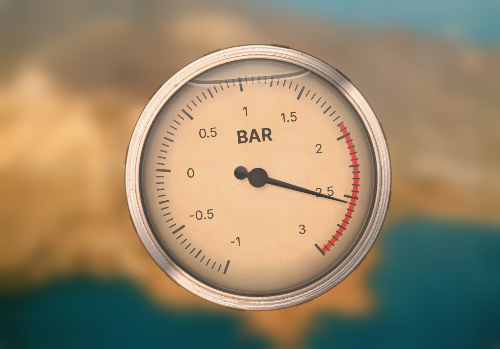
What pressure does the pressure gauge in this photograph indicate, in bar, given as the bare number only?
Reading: 2.55
